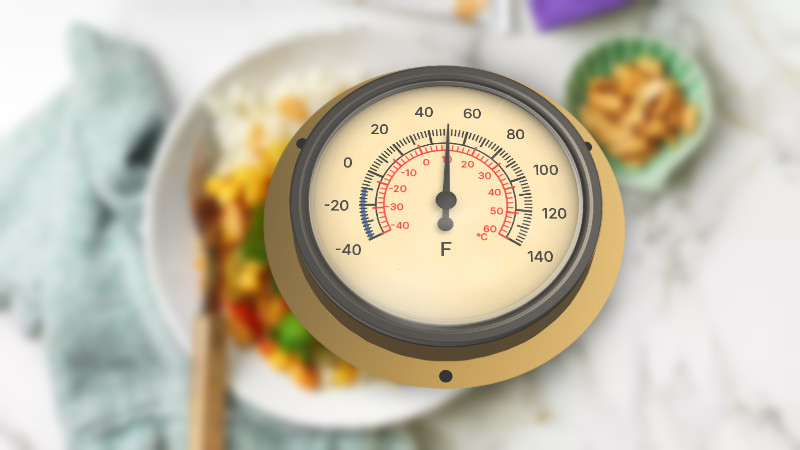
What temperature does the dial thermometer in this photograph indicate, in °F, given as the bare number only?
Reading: 50
